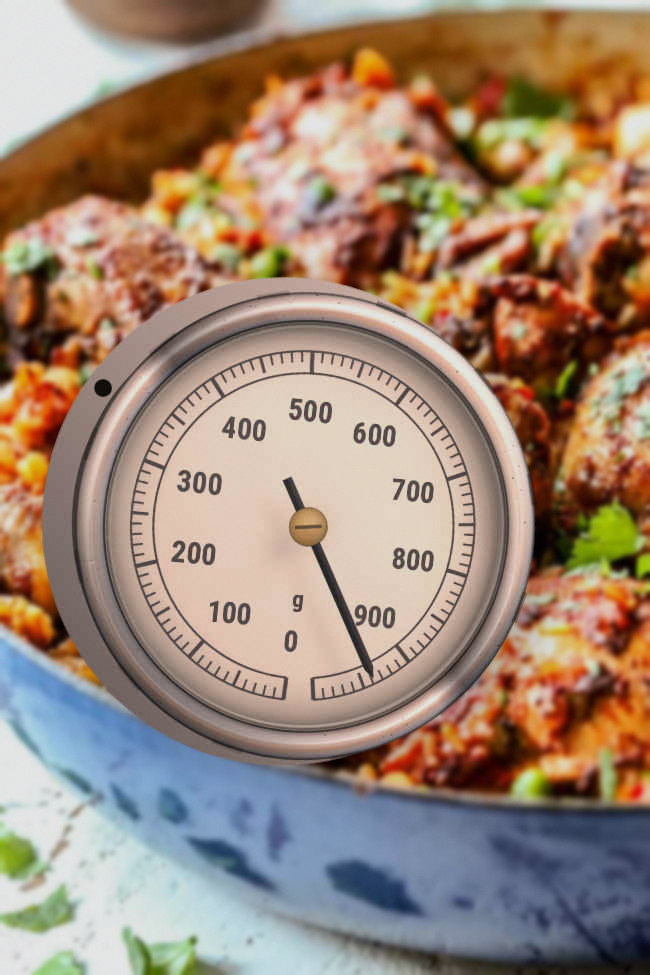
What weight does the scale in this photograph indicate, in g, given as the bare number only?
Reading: 940
